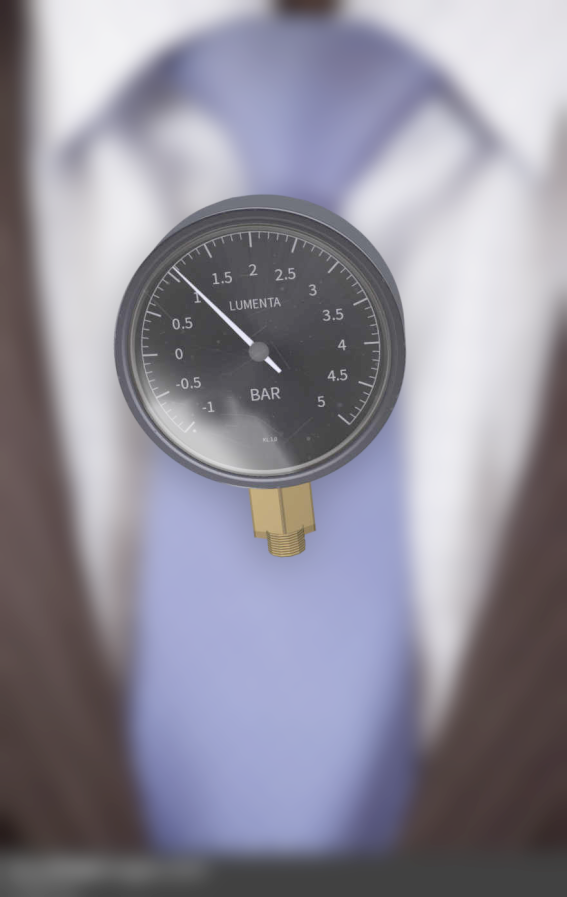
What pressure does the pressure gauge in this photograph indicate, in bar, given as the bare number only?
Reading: 1.1
